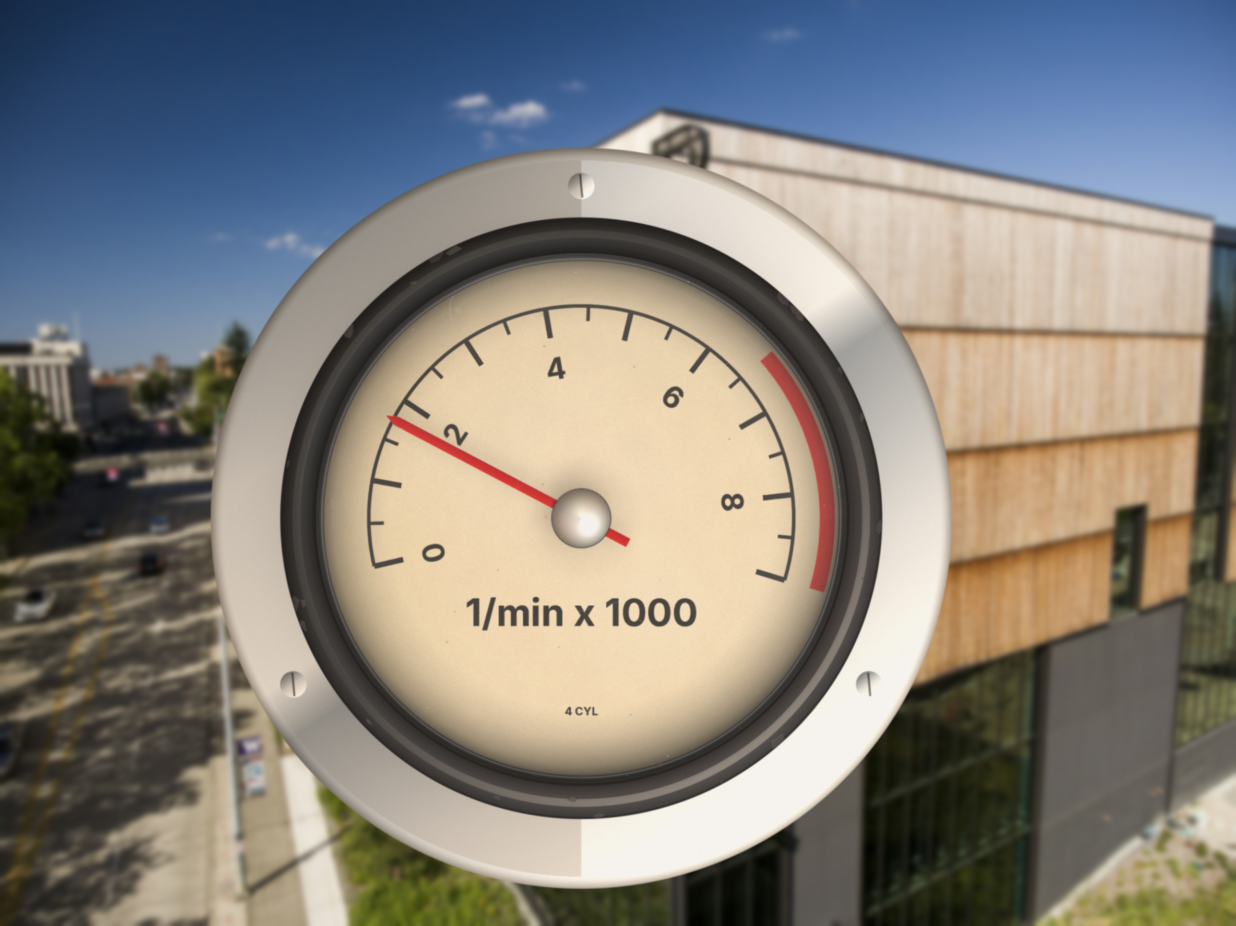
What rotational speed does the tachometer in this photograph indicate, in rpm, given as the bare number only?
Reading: 1750
